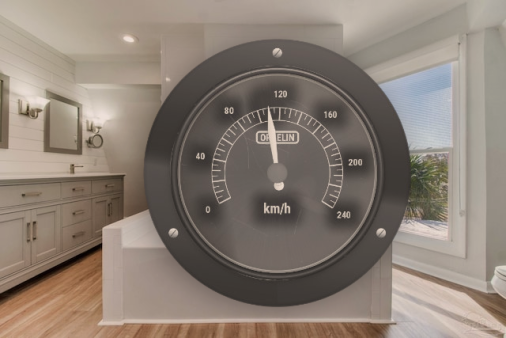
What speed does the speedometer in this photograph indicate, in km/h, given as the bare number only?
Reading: 110
